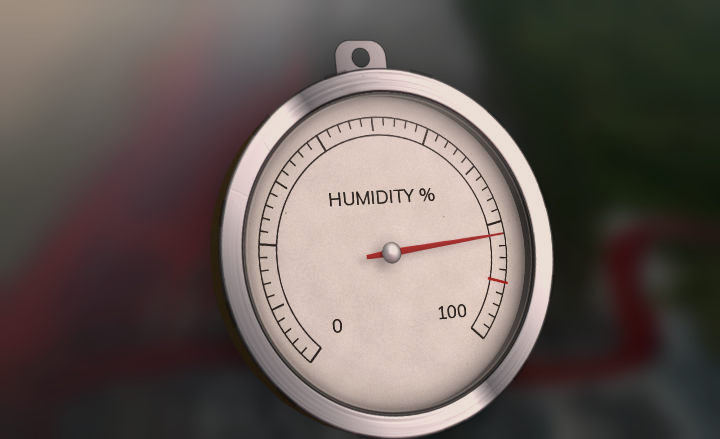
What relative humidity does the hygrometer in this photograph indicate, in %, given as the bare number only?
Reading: 82
